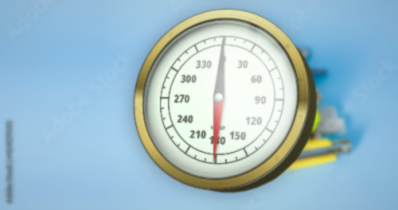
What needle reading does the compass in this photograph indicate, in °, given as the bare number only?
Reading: 180
